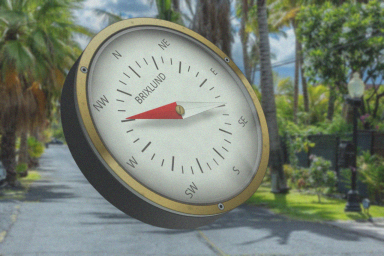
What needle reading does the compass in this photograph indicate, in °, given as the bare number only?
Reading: 300
